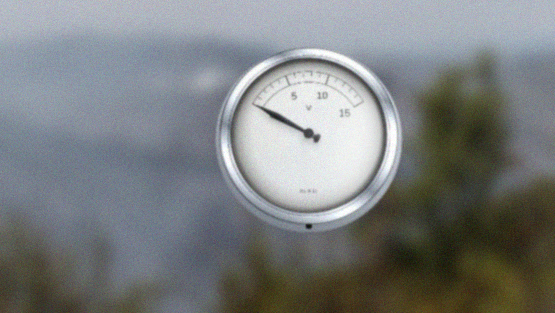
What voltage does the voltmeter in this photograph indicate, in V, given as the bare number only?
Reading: 0
